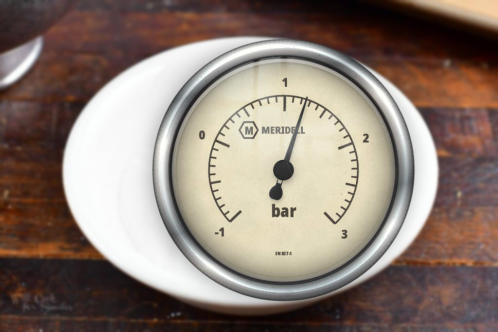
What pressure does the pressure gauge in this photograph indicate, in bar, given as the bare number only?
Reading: 1.25
